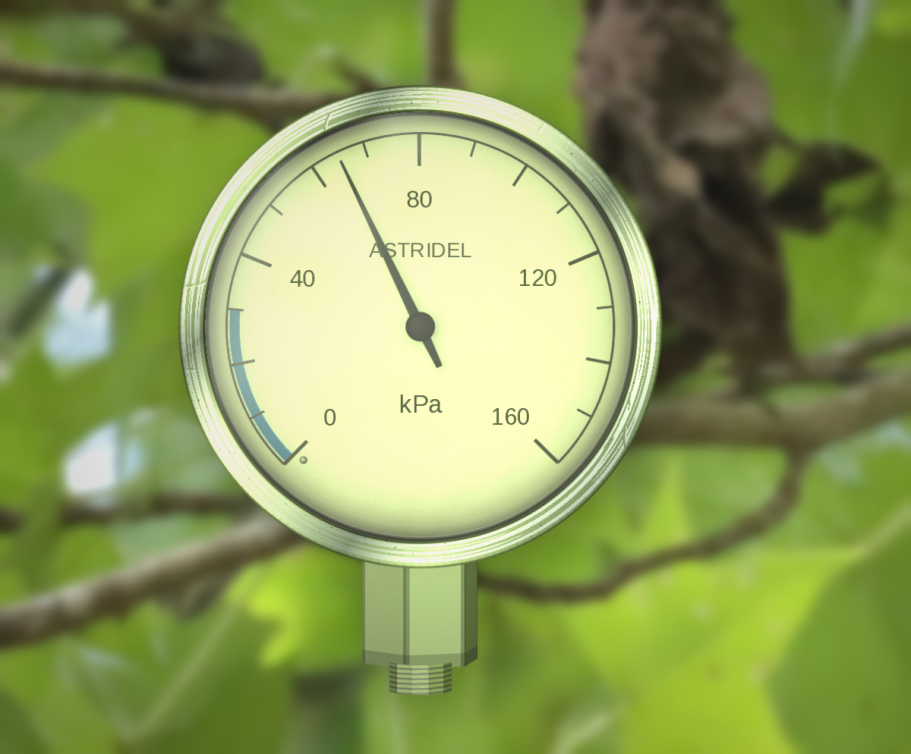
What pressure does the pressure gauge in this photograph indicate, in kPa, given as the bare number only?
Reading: 65
